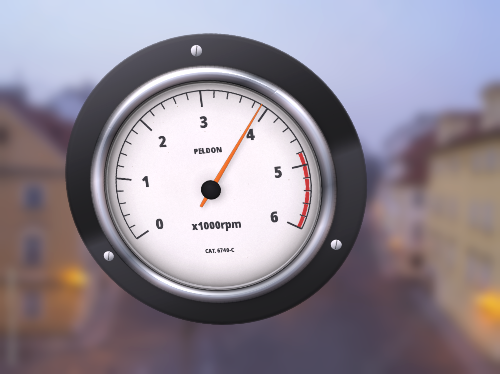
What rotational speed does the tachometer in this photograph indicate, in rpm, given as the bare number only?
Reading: 3900
